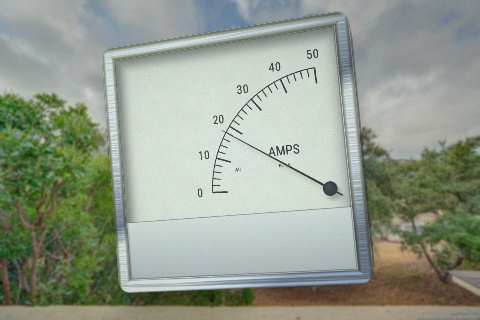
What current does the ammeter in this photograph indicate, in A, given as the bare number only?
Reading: 18
